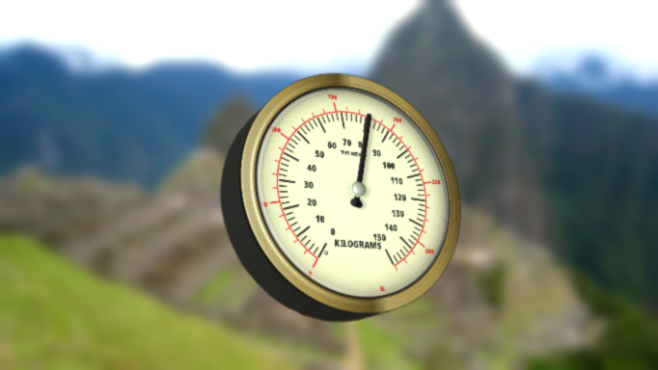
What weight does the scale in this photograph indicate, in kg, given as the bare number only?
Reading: 80
